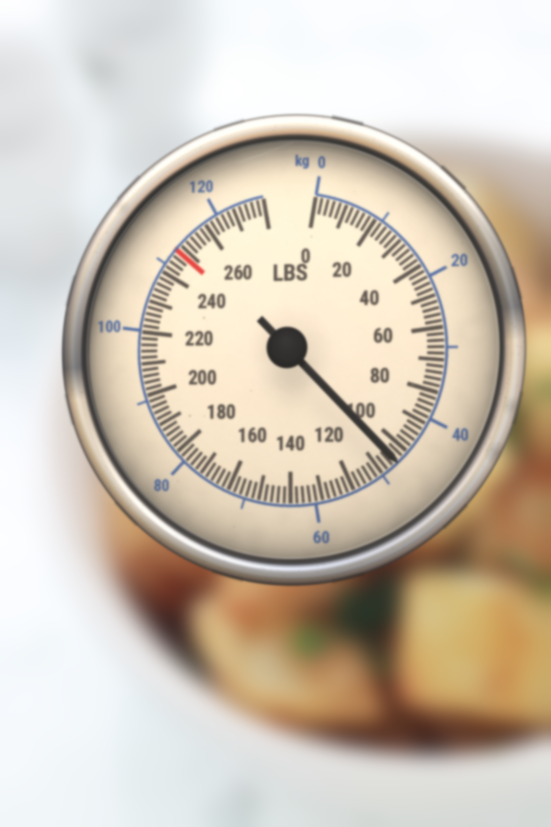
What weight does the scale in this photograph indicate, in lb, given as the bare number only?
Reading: 104
